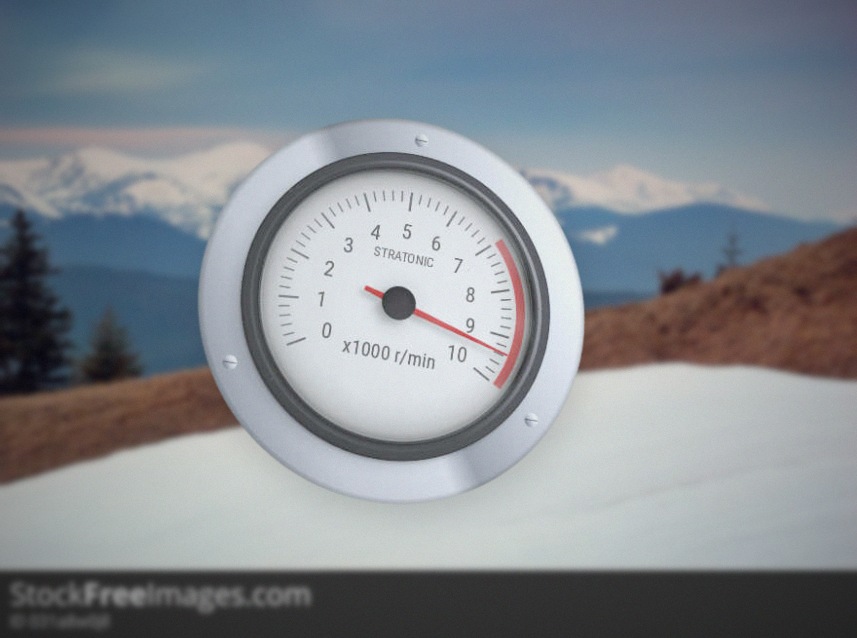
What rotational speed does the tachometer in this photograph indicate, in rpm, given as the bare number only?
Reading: 9400
